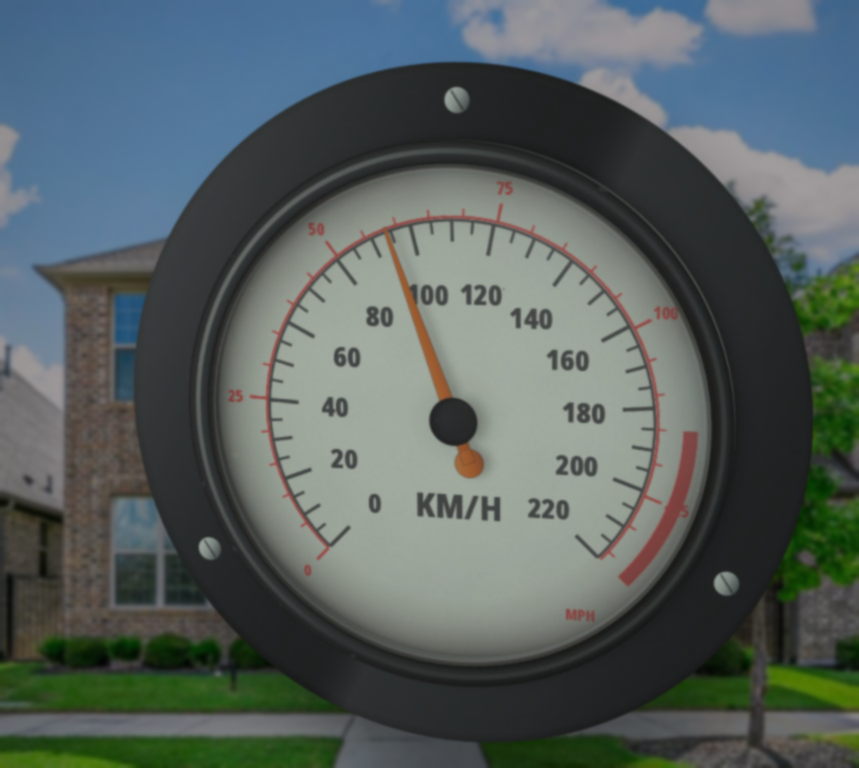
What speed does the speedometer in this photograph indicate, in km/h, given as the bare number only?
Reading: 95
